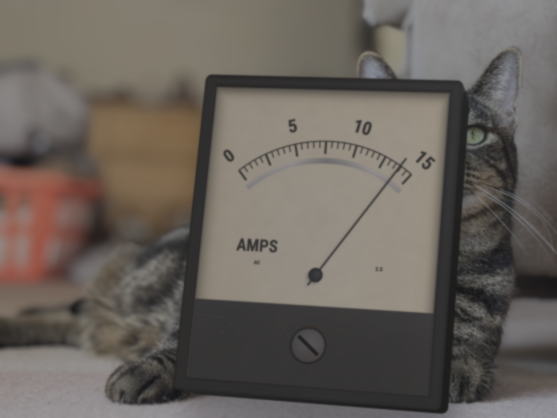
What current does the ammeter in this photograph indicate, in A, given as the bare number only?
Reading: 14
